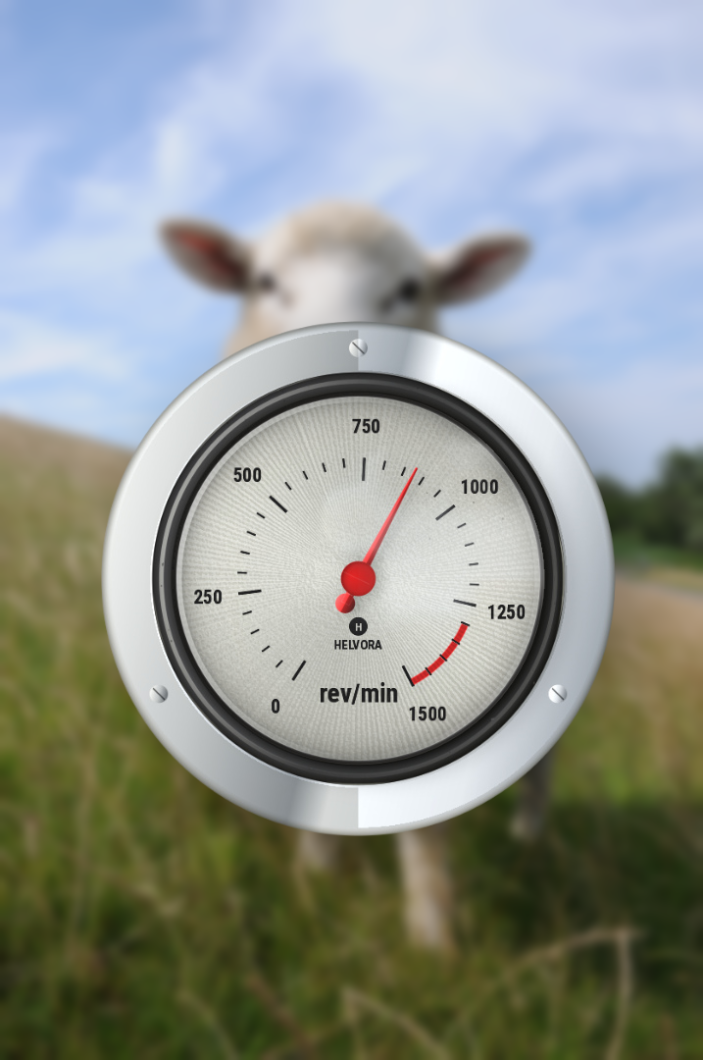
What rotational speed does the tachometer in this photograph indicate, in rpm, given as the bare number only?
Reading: 875
